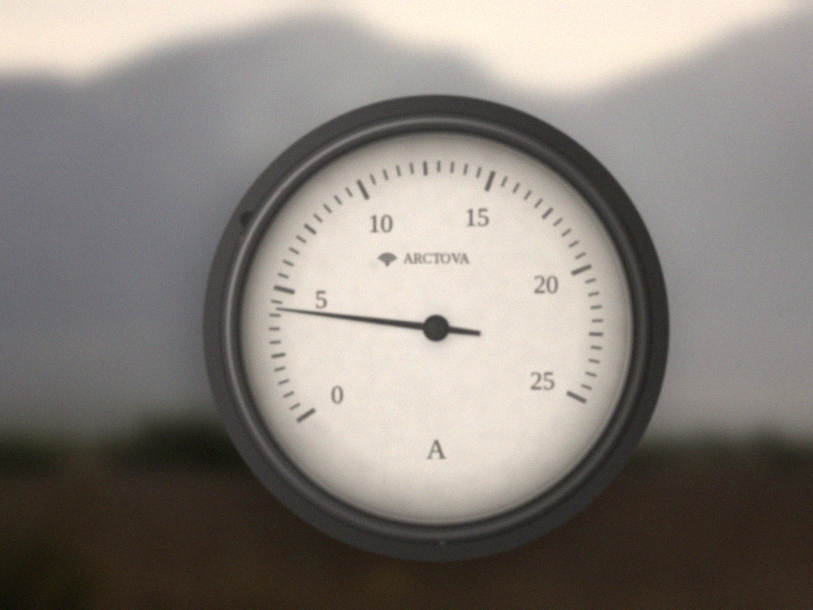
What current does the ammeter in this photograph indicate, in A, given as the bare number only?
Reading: 4.25
